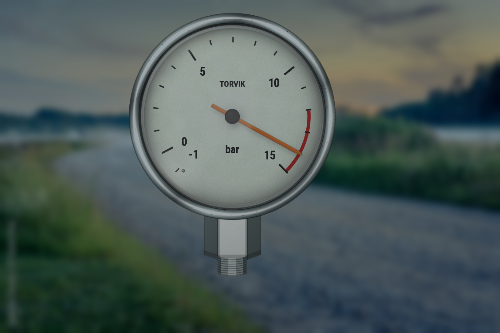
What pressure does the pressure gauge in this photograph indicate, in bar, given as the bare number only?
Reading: 14
